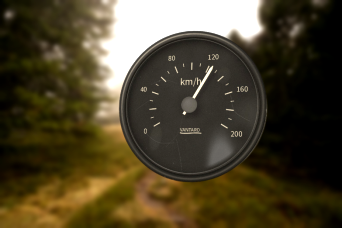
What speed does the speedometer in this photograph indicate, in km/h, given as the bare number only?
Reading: 125
